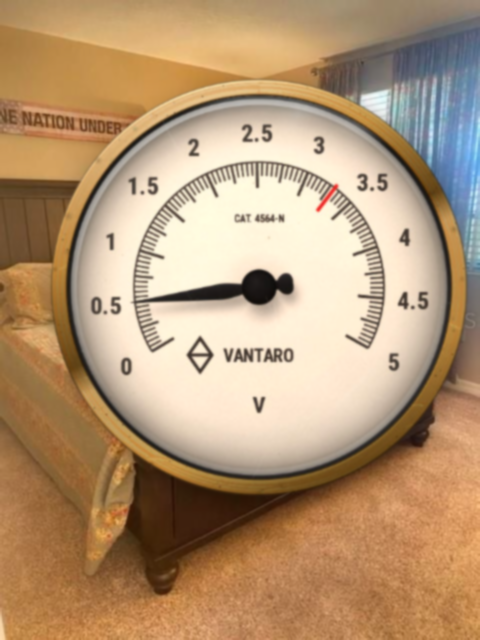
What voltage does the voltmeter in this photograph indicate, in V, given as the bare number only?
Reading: 0.5
